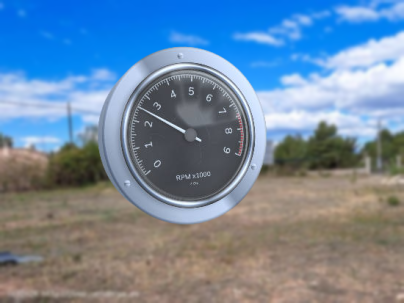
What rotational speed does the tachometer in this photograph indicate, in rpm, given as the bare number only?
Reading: 2500
